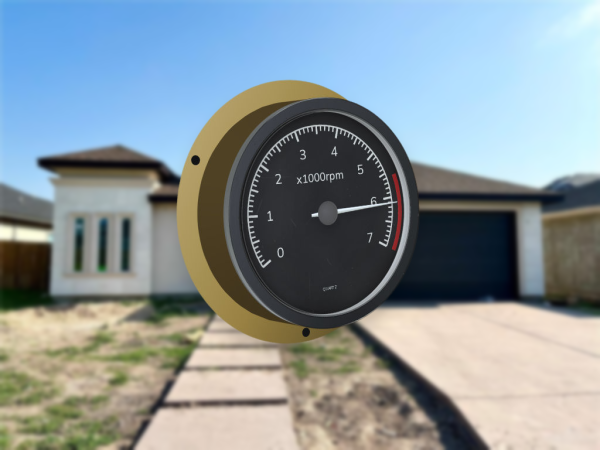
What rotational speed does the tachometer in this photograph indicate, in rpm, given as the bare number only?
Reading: 6100
